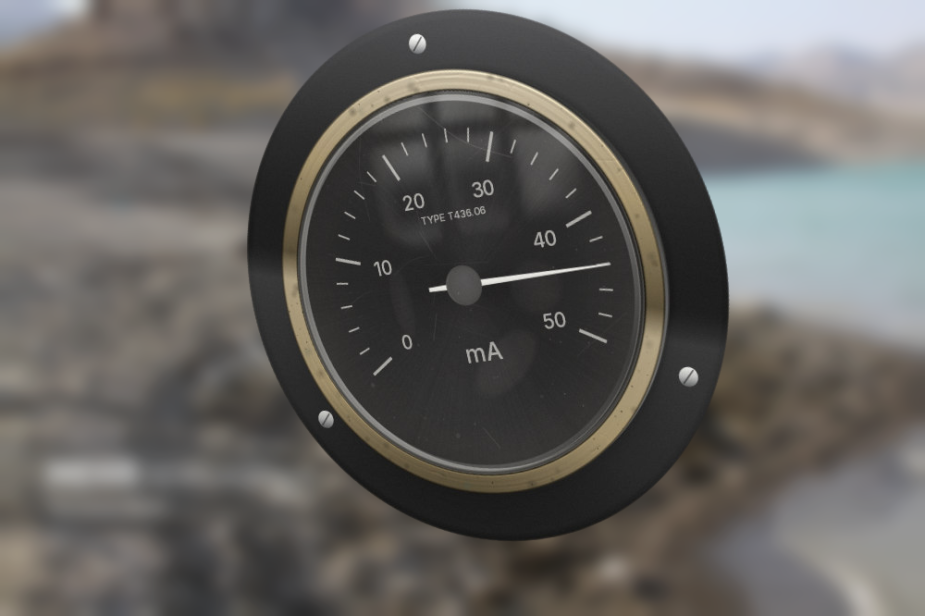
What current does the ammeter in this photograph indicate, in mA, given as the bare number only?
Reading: 44
